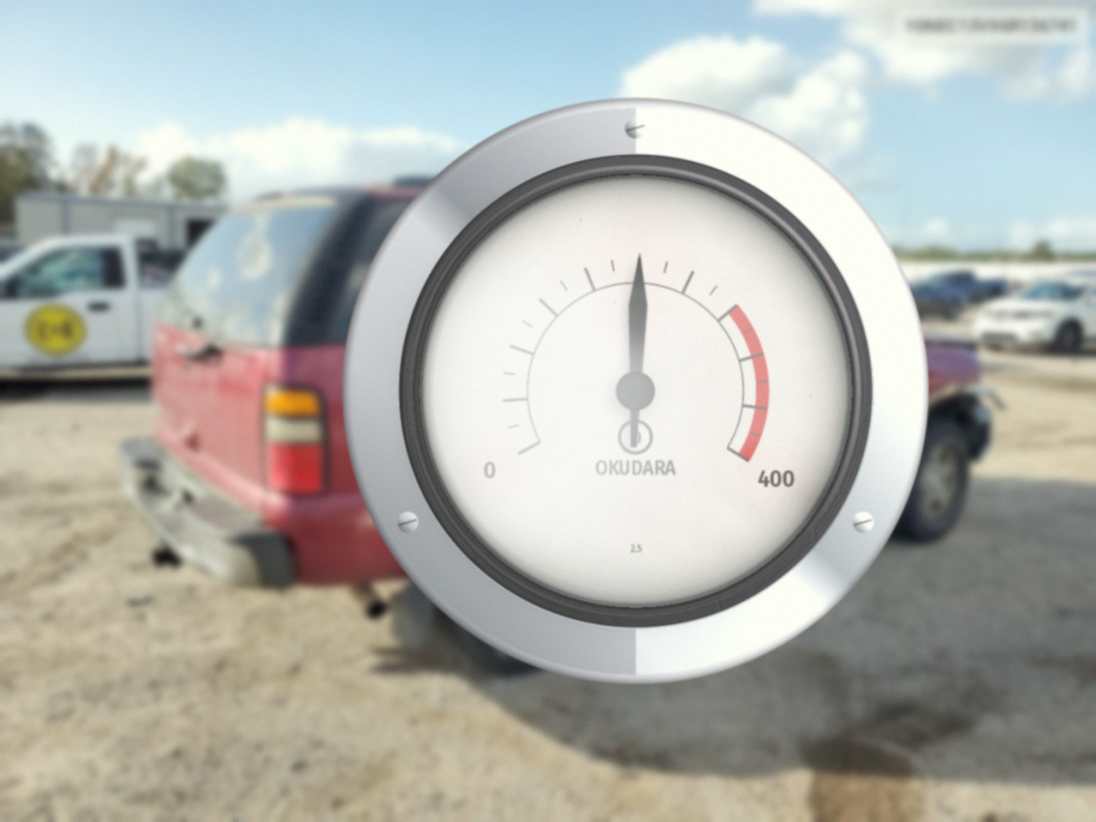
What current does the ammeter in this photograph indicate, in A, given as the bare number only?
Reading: 200
